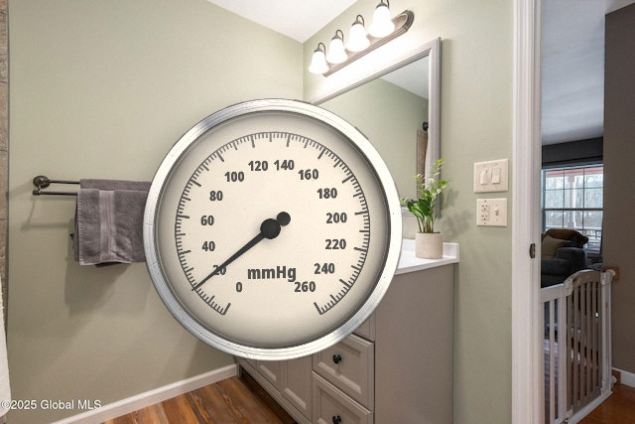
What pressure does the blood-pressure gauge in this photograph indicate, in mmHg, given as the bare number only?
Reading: 20
